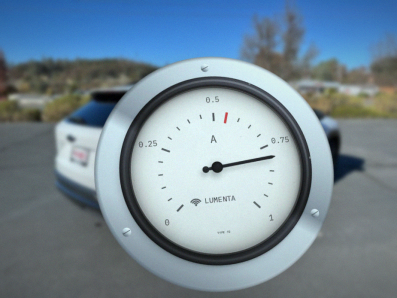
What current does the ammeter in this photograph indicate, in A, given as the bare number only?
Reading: 0.8
